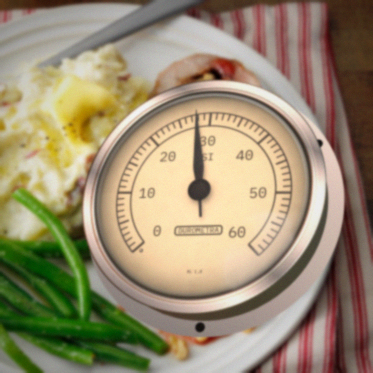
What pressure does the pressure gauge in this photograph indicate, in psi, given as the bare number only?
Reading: 28
